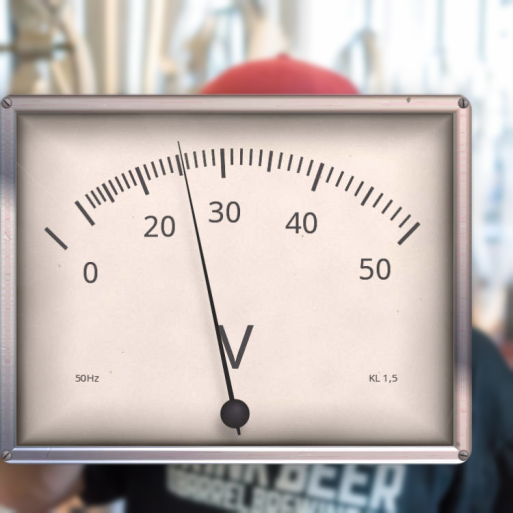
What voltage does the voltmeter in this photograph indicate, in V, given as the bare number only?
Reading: 25.5
